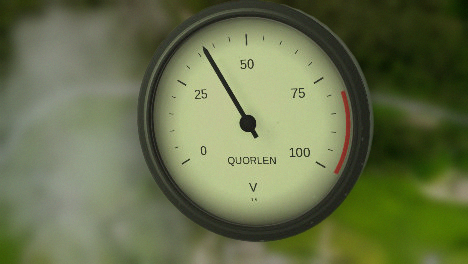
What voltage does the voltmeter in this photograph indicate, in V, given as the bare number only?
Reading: 37.5
